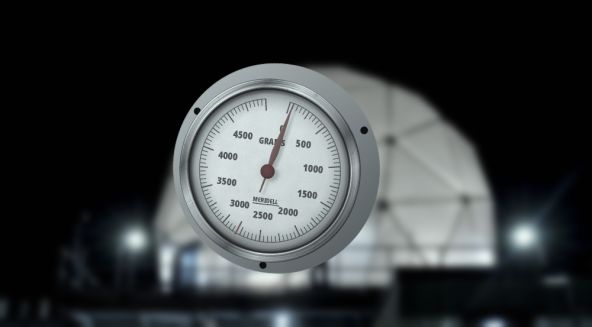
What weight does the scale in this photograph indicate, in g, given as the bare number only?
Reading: 50
